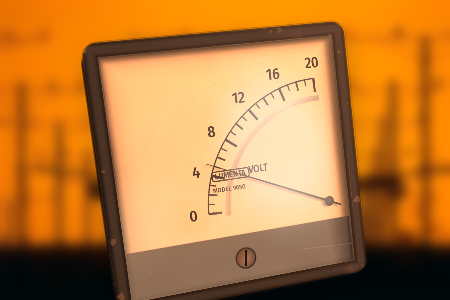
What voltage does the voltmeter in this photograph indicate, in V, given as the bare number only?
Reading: 5
